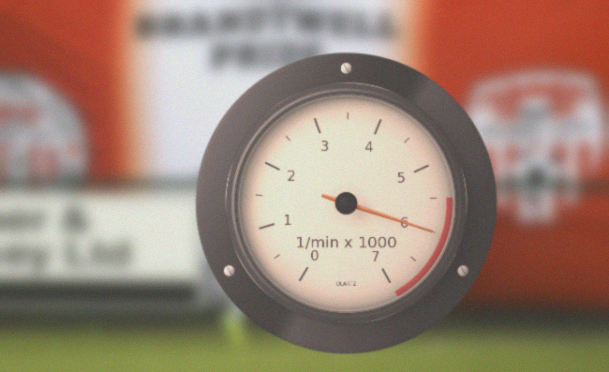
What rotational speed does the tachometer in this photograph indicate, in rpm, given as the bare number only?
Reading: 6000
